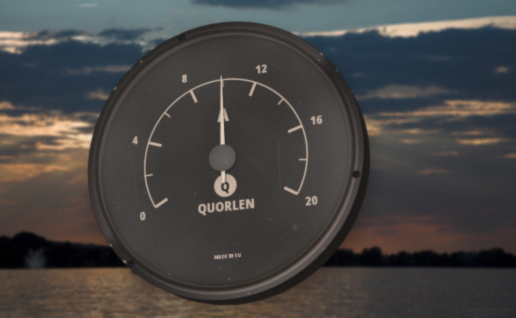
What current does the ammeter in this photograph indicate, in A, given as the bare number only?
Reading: 10
